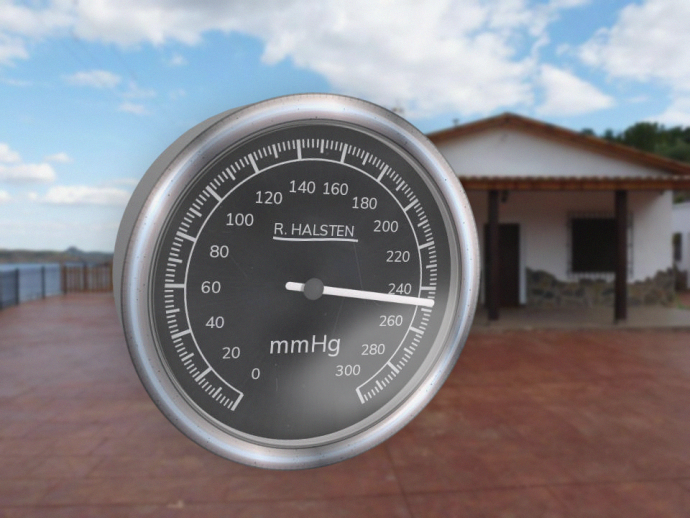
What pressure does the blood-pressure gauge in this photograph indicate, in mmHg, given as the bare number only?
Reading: 246
